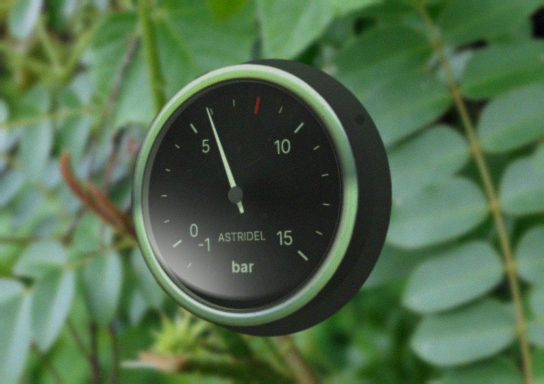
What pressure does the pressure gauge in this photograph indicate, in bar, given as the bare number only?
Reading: 6
